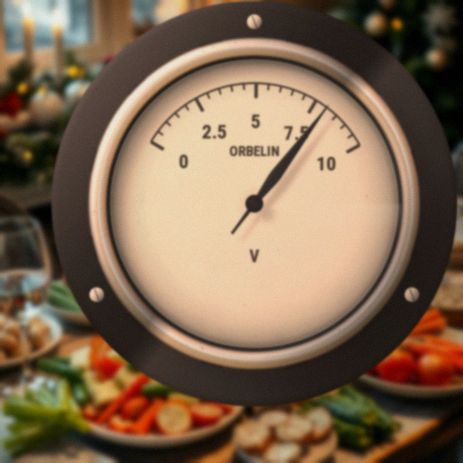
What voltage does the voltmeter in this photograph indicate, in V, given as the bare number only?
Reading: 8
